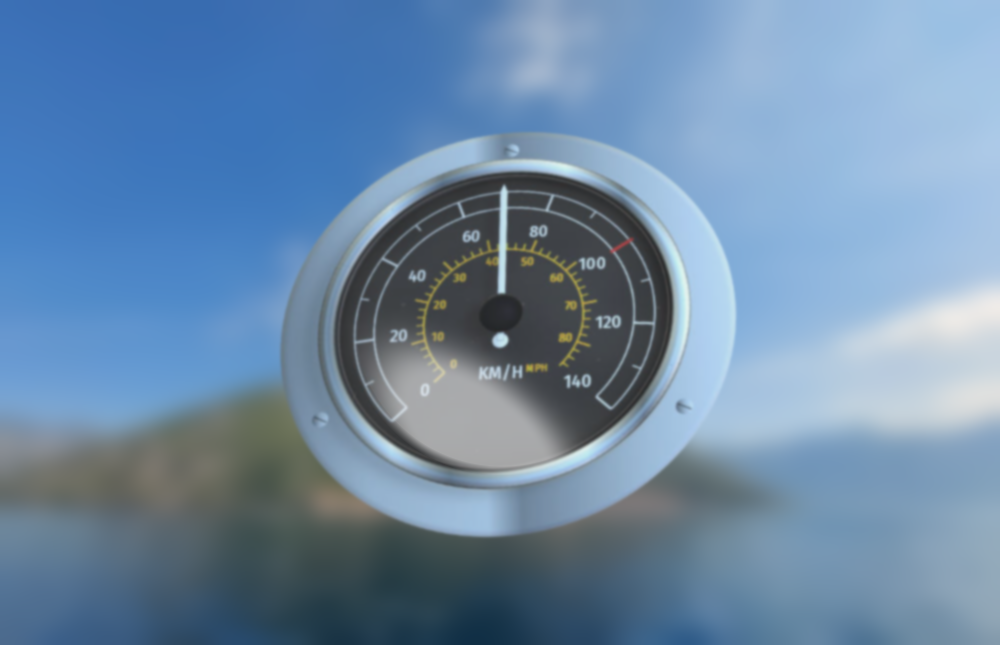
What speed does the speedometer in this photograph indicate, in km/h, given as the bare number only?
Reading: 70
